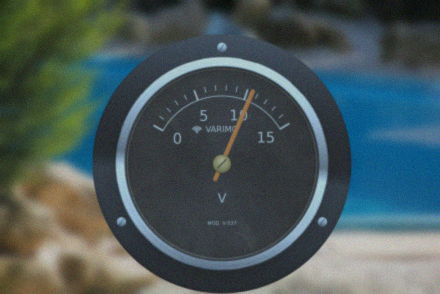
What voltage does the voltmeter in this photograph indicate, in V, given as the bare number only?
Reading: 10.5
